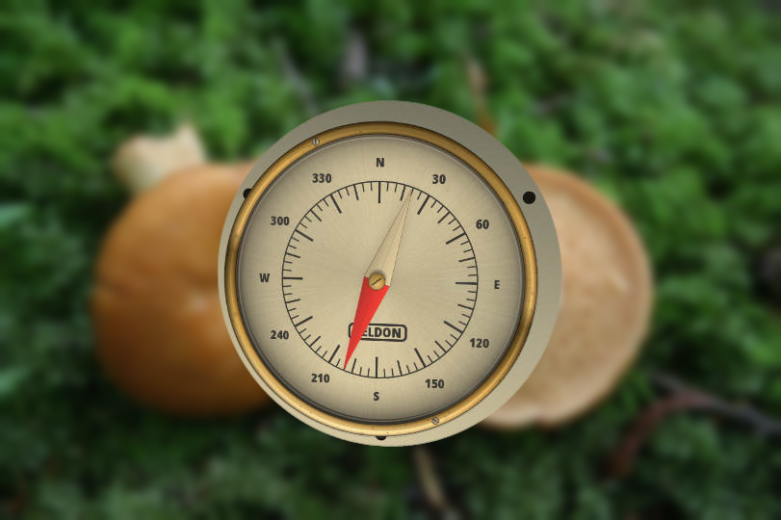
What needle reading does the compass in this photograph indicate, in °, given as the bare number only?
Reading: 200
